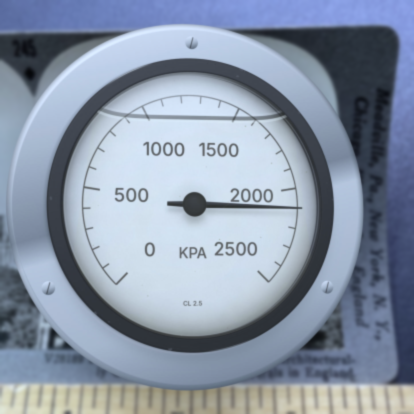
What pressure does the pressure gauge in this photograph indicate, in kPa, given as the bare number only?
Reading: 2100
